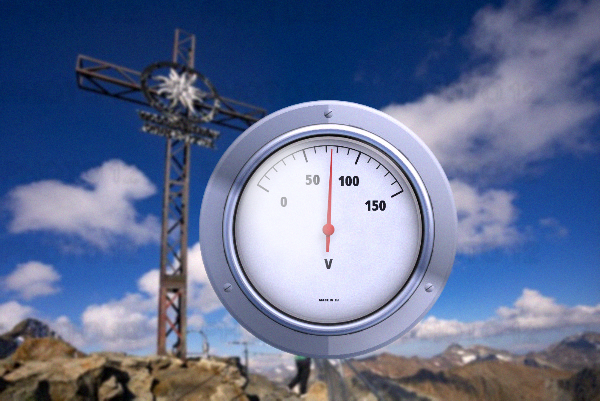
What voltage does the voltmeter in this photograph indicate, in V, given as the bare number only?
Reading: 75
